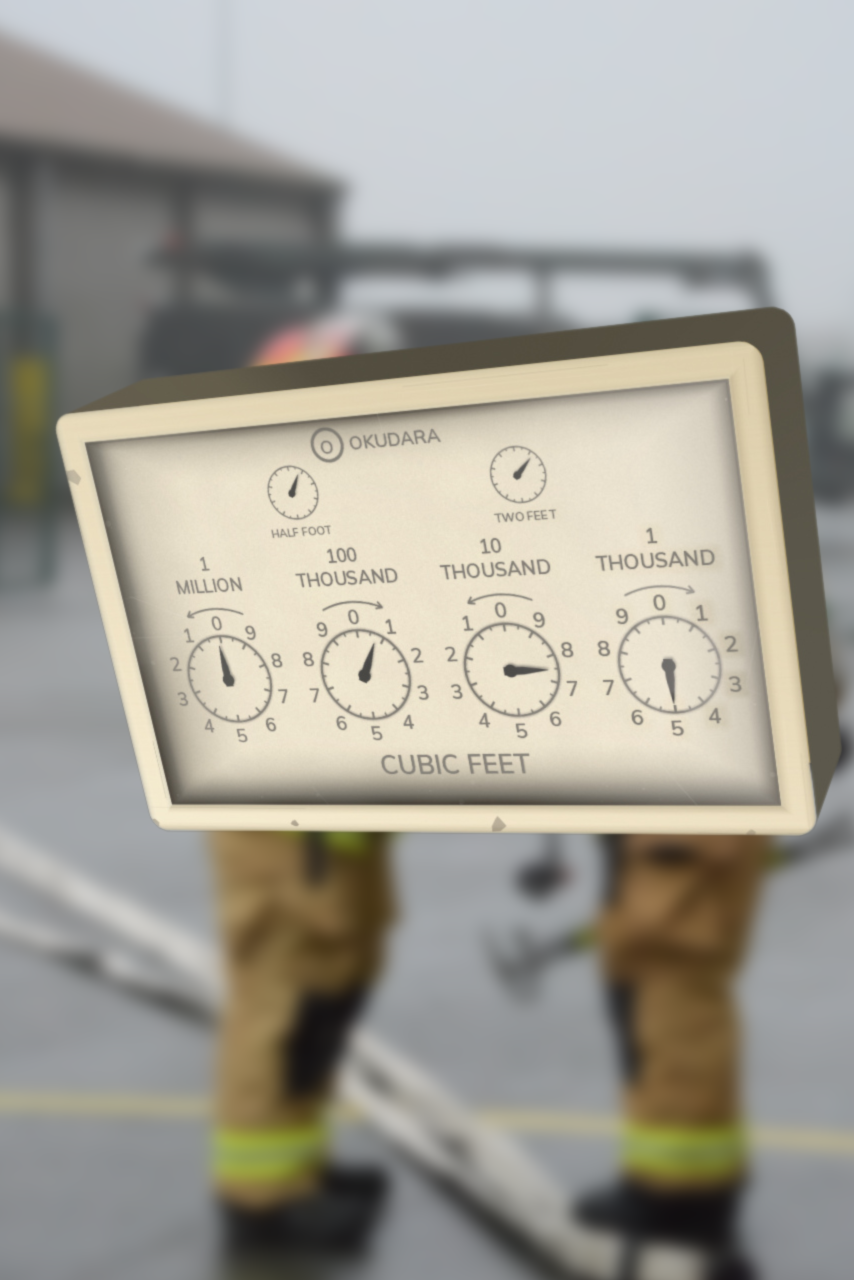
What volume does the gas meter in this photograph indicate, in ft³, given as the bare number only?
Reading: 7500
